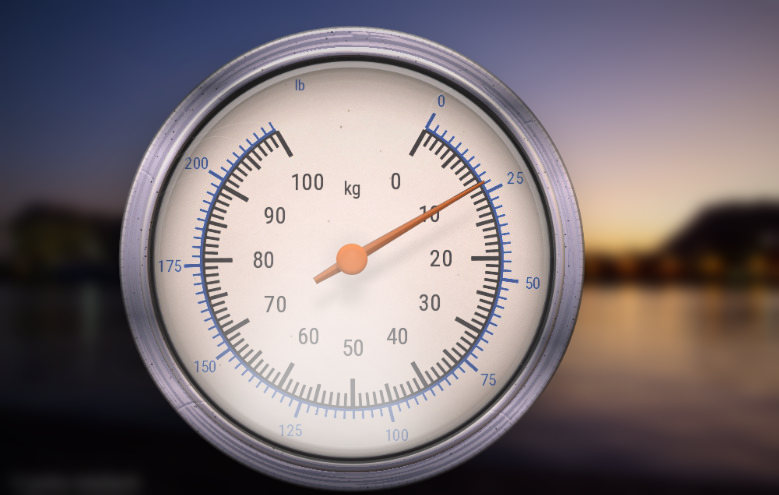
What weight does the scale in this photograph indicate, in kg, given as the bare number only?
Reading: 10
